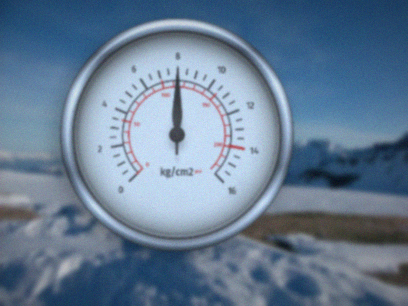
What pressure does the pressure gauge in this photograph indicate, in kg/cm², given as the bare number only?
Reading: 8
